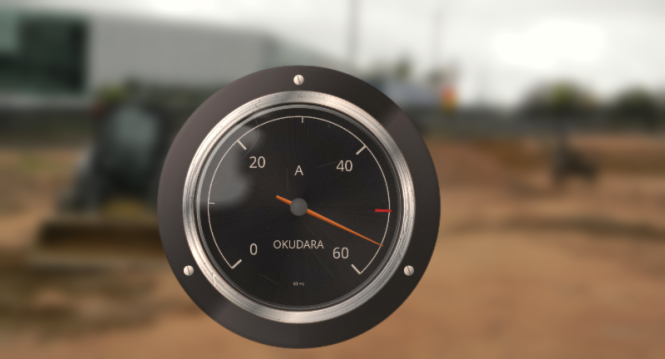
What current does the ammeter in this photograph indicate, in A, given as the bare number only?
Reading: 55
